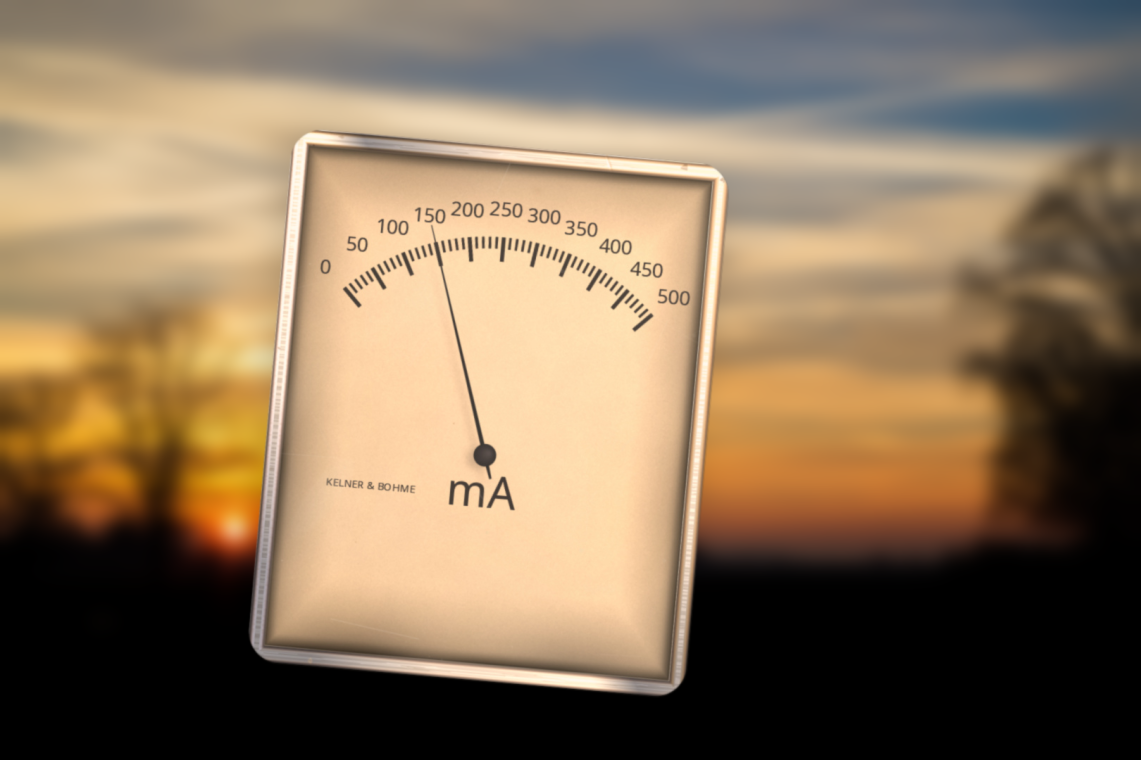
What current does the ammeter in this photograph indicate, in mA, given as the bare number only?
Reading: 150
